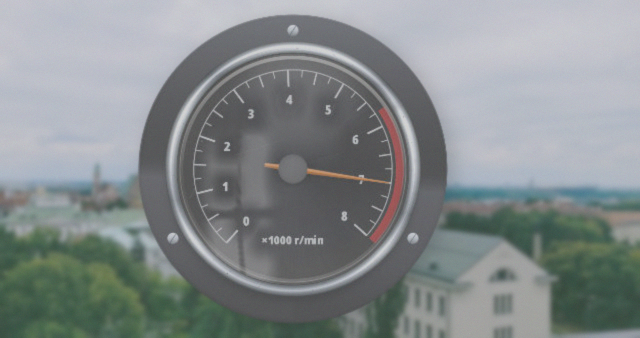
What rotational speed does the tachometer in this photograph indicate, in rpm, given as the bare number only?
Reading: 7000
